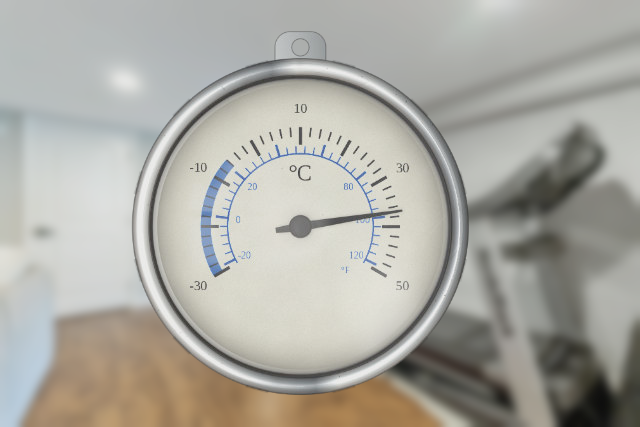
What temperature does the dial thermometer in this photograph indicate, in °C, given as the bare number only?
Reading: 37
